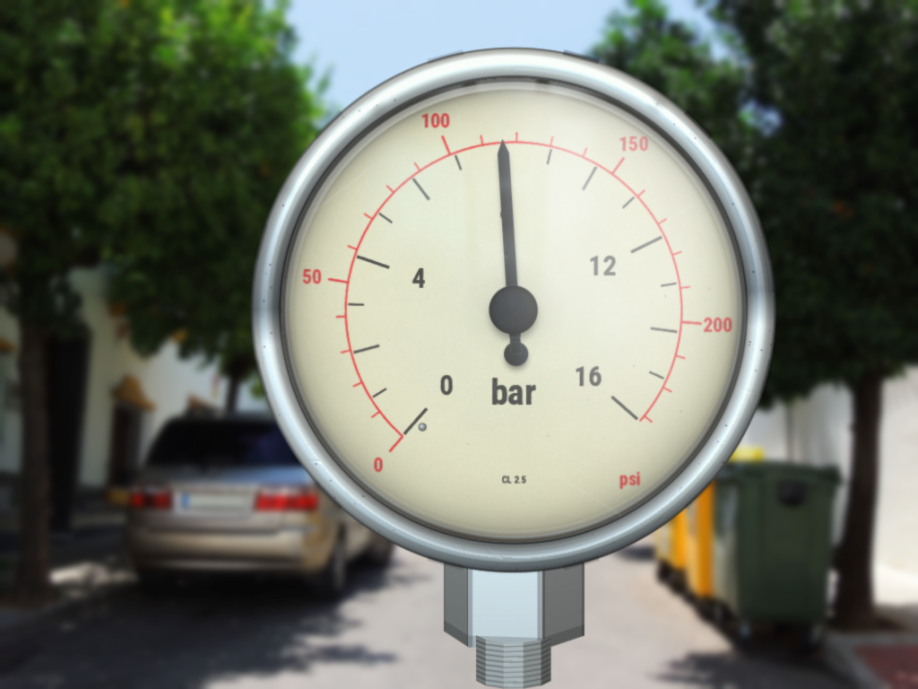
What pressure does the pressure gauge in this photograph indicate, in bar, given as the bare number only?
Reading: 8
